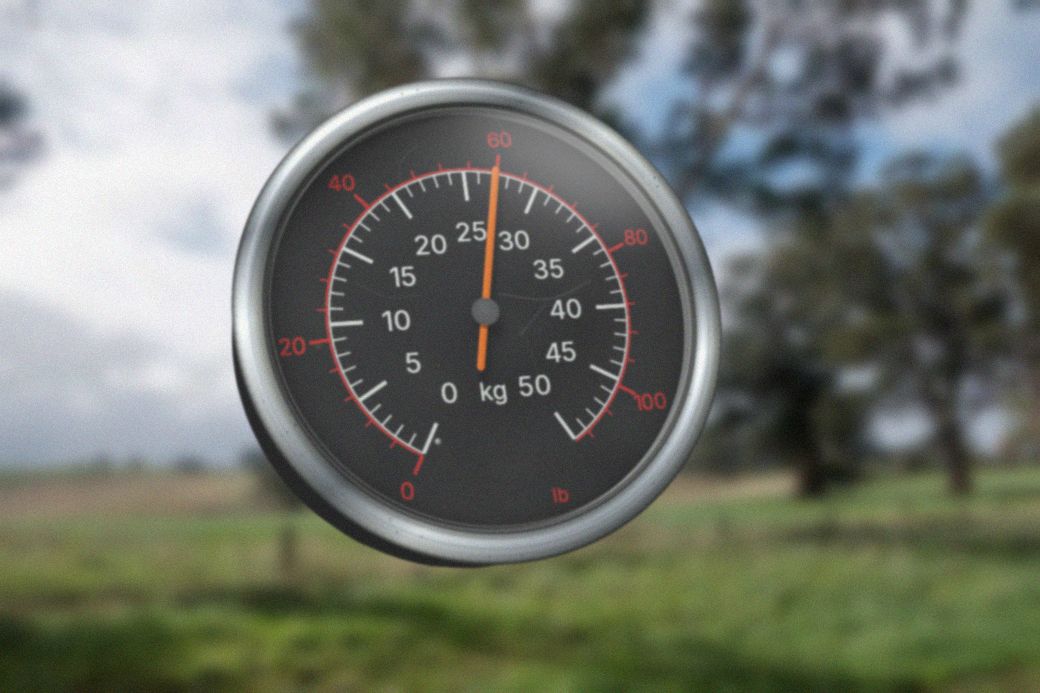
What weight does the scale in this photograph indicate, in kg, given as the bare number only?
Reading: 27
